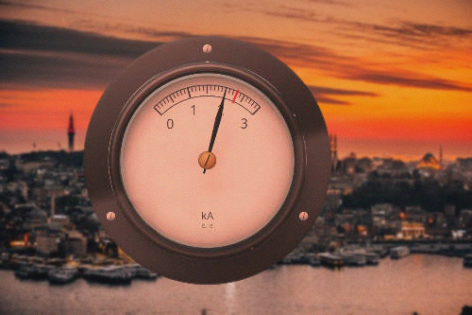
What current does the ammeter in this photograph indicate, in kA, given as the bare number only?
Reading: 2
